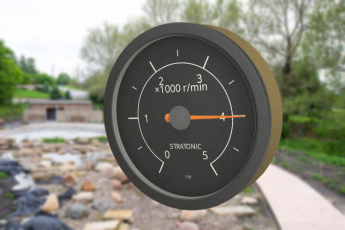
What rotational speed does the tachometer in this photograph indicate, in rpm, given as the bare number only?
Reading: 4000
